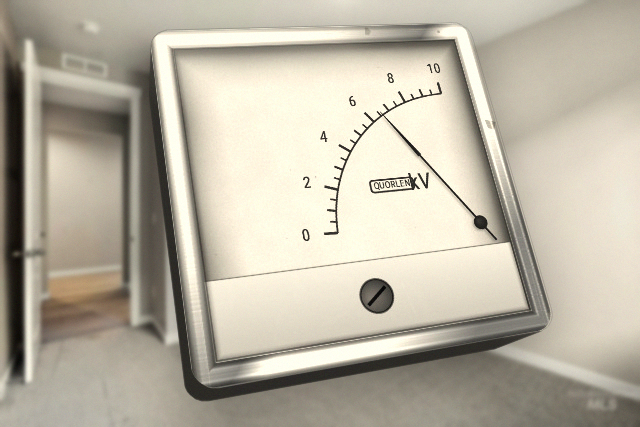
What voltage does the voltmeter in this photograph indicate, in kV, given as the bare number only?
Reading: 6.5
